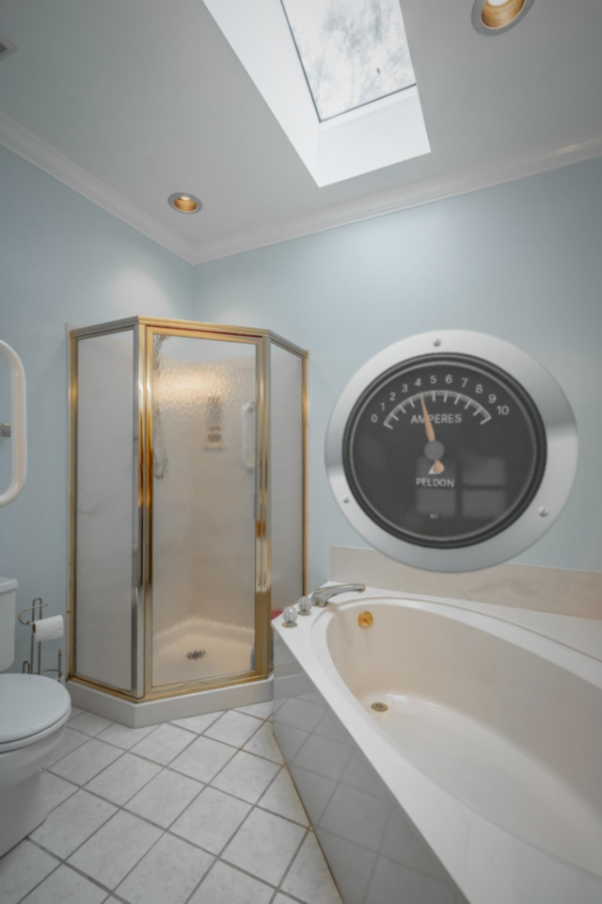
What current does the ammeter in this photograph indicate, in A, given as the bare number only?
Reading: 4
